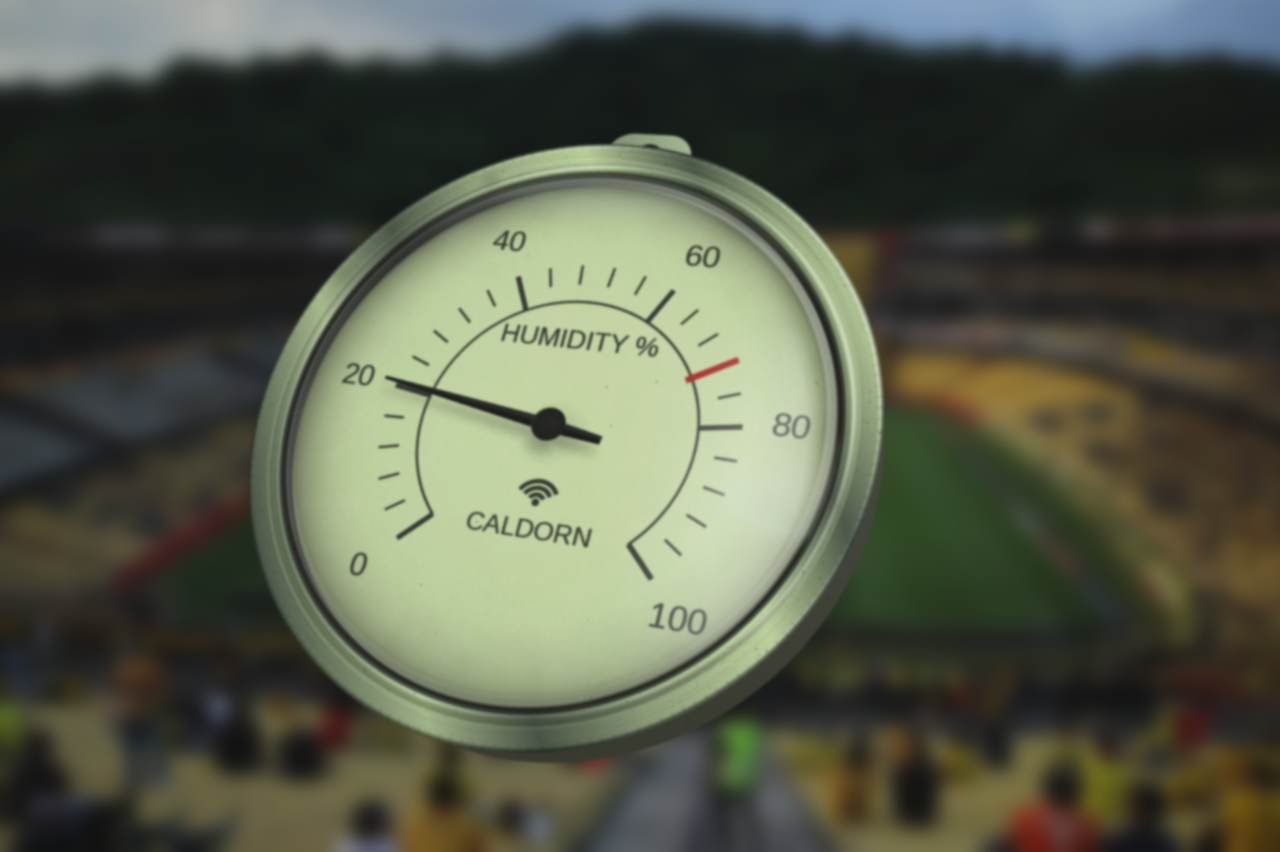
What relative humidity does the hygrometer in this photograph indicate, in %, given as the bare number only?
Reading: 20
